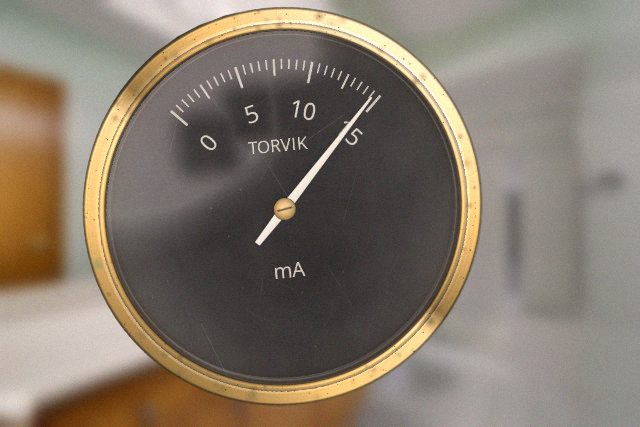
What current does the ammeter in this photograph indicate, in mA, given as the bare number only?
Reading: 14.5
